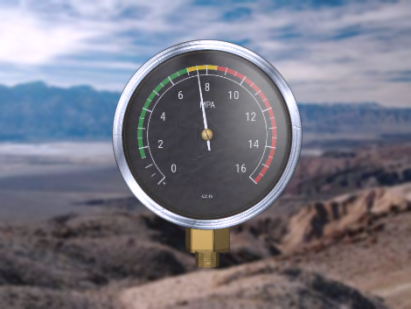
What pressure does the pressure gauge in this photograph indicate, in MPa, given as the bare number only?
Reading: 7.5
